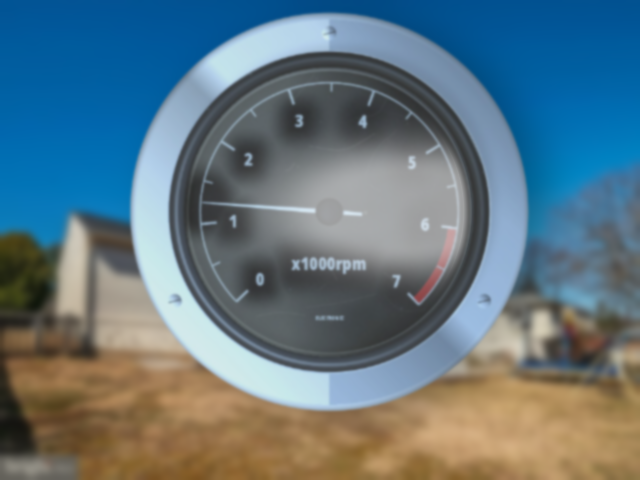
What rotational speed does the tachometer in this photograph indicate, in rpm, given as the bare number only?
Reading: 1250
